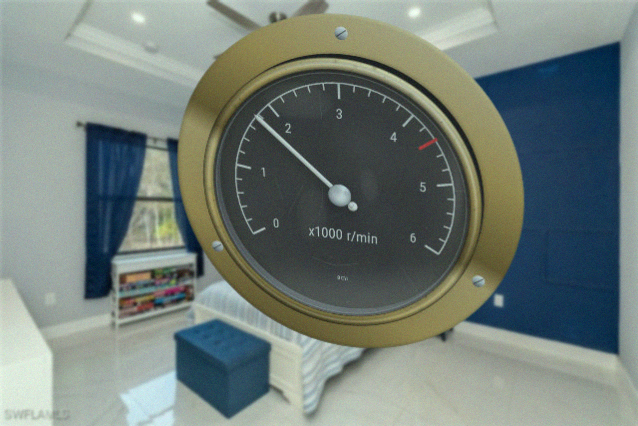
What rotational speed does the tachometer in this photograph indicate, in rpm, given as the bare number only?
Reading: 1800
